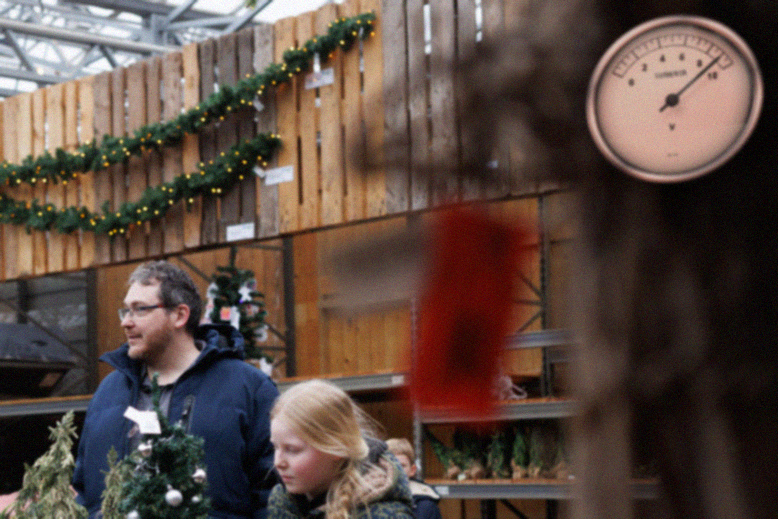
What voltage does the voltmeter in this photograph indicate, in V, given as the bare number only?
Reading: 9
